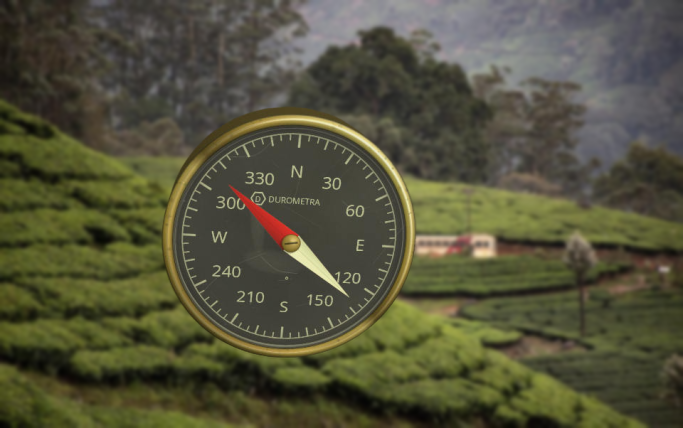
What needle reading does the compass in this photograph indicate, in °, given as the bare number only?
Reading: 310
